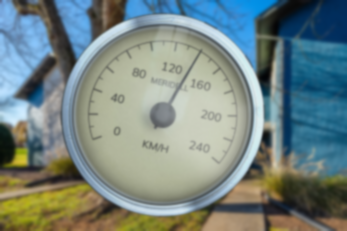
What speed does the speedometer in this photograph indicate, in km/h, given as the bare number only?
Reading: 140
